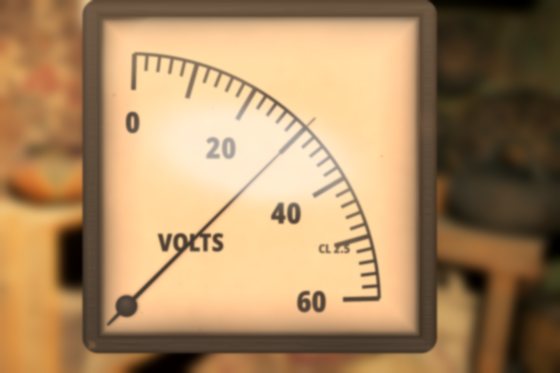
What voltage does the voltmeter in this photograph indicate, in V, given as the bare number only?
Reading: 30
